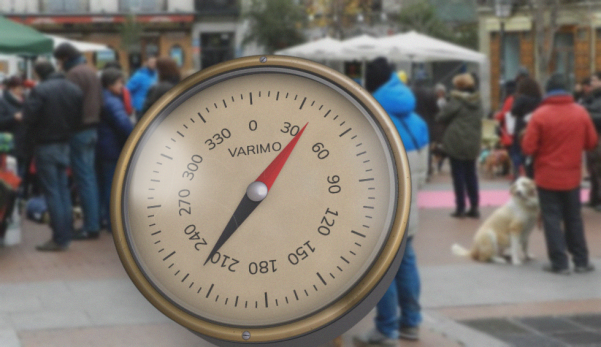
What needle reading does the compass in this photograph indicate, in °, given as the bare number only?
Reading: 40
